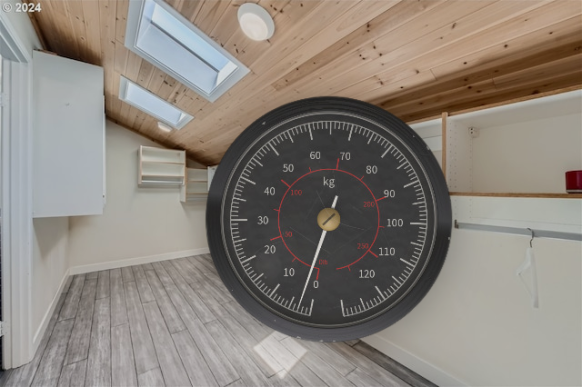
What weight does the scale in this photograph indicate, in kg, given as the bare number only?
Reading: 3
